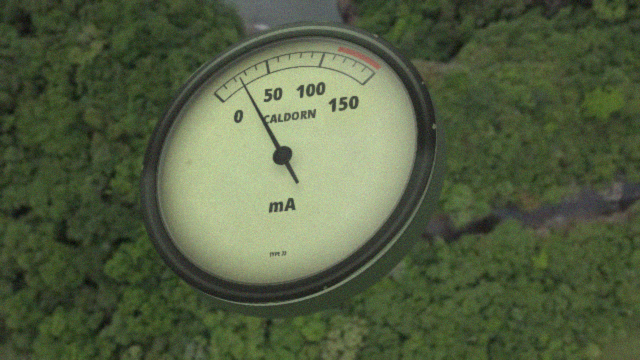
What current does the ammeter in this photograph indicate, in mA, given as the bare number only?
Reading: 25
